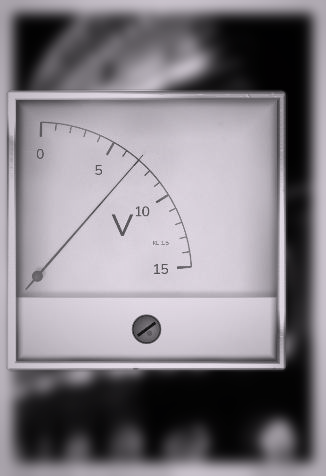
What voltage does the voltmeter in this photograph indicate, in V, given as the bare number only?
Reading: 7
